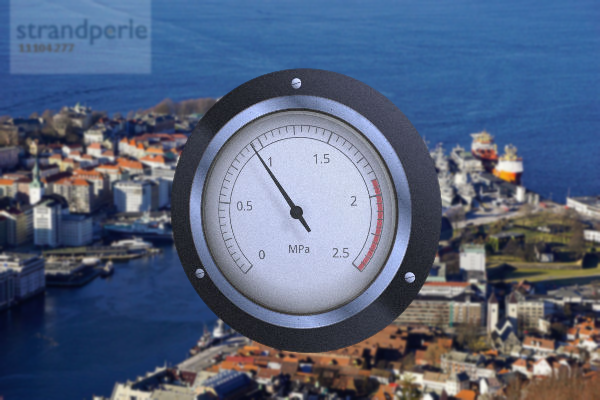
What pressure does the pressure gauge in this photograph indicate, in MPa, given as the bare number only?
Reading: 0.95
